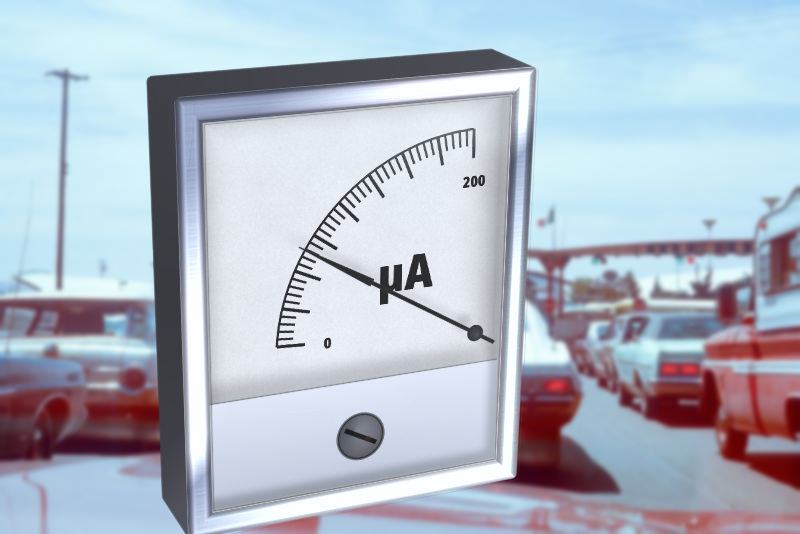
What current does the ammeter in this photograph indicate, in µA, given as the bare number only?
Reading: 65
